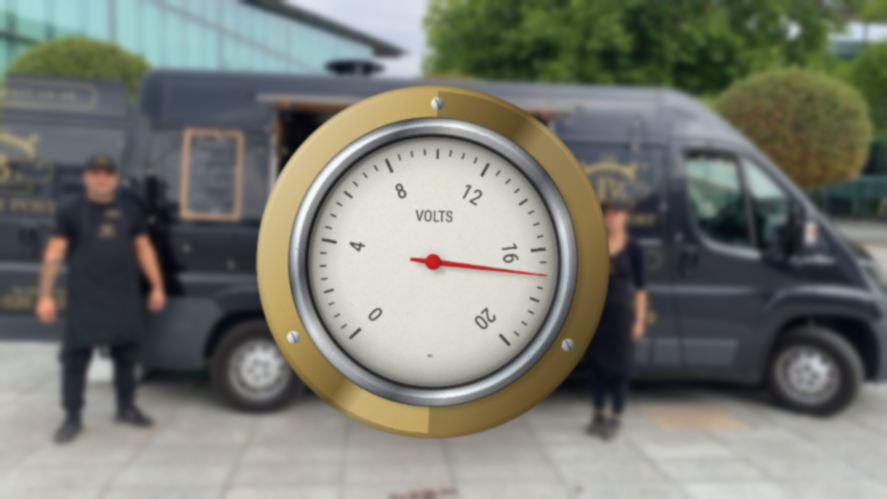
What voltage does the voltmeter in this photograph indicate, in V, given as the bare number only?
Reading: 17
